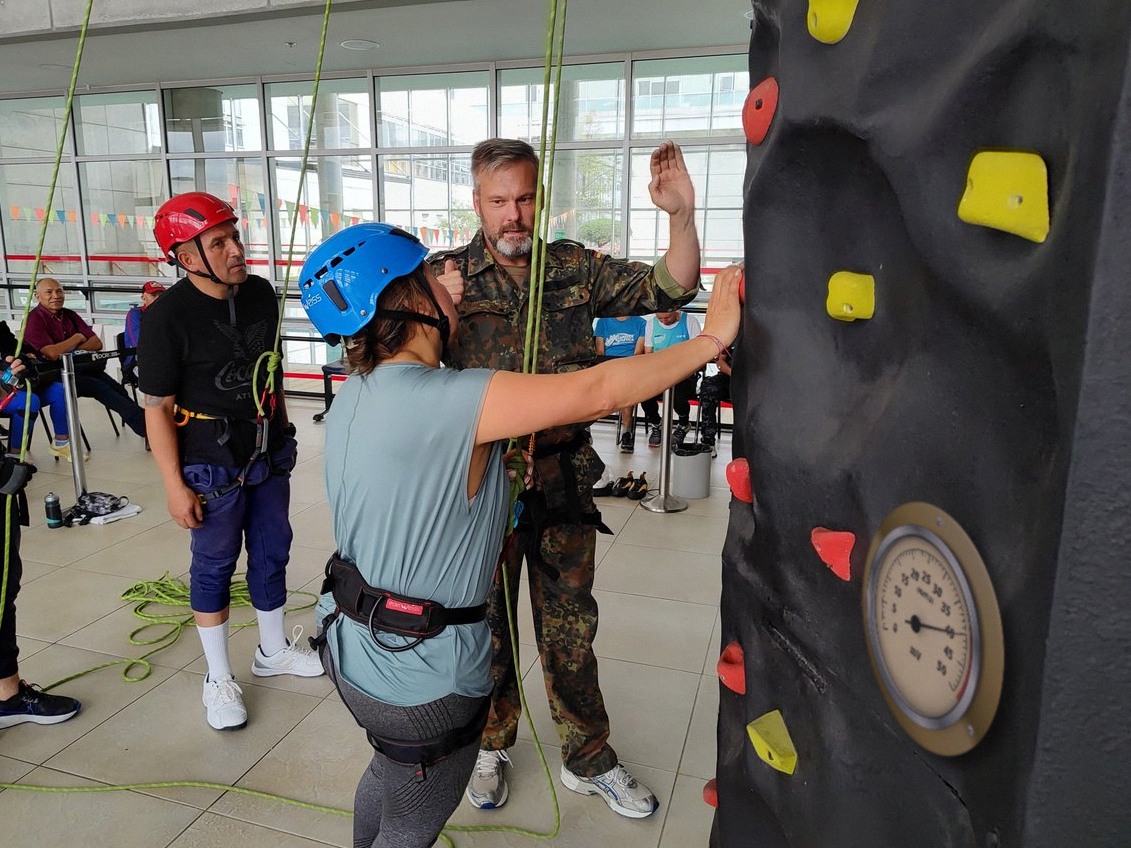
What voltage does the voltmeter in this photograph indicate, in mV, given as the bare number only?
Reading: 40
